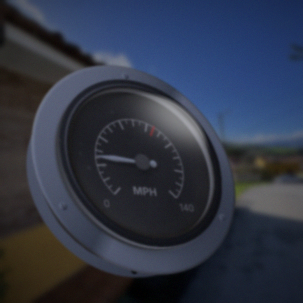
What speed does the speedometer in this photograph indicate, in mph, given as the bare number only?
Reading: 25
